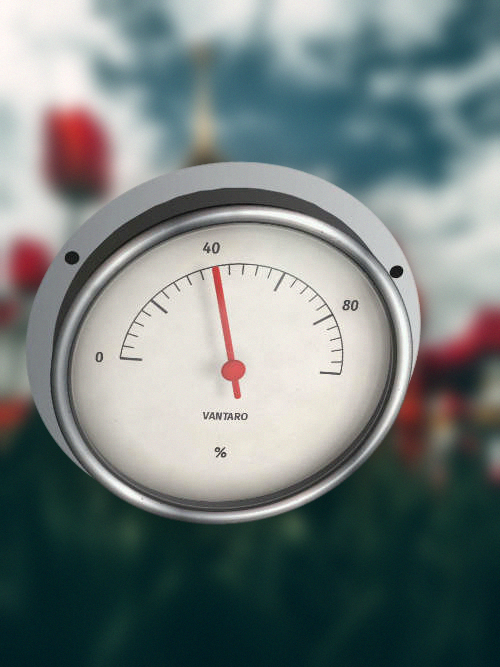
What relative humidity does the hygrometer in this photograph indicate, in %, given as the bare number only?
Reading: 40
